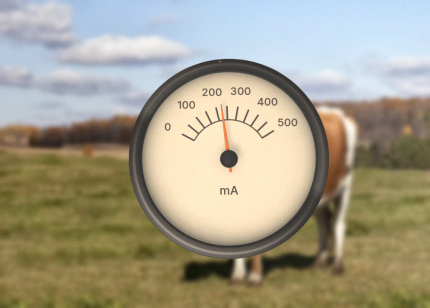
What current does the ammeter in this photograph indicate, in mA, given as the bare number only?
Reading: 225
